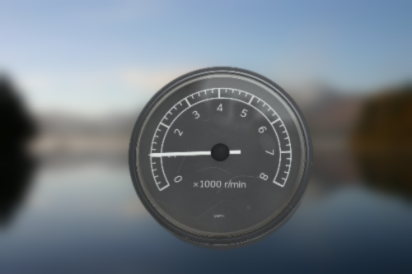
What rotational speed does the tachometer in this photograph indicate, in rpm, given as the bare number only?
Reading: 1000
